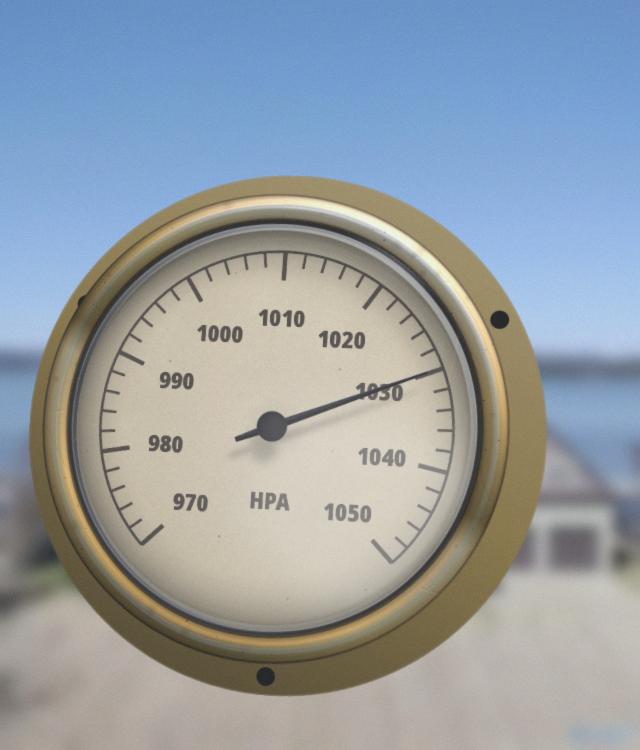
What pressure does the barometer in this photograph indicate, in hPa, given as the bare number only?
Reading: 1030
